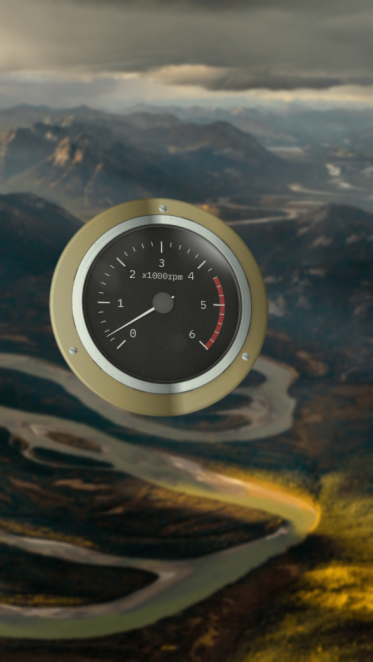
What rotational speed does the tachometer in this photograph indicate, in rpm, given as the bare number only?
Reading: 300
